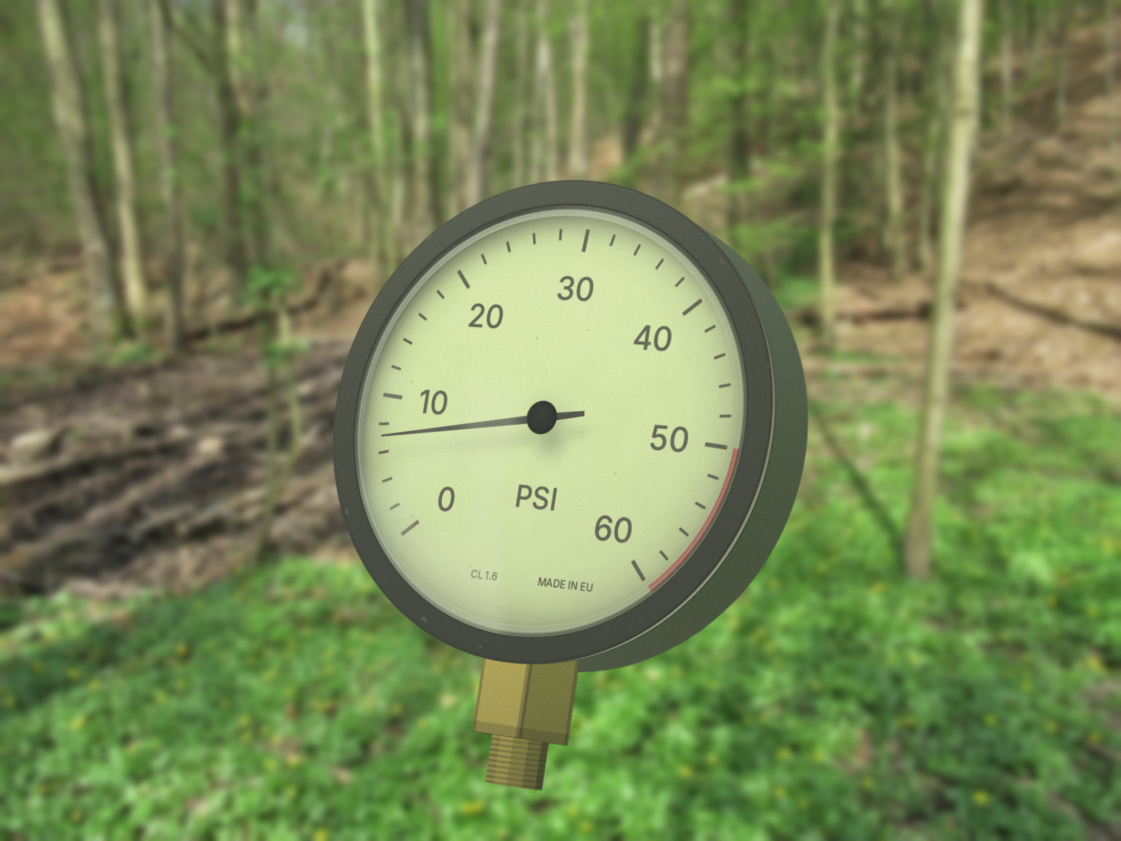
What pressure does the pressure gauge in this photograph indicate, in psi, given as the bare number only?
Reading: 7
